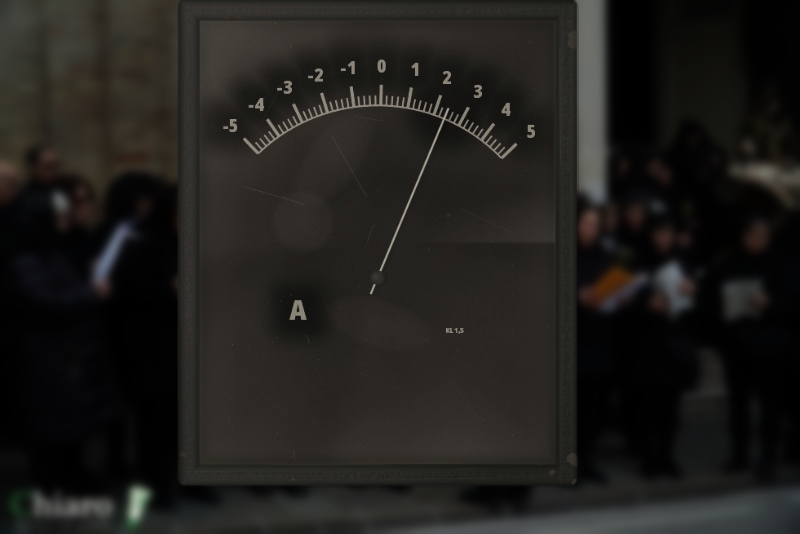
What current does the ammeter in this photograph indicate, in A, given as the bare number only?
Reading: 2.4
